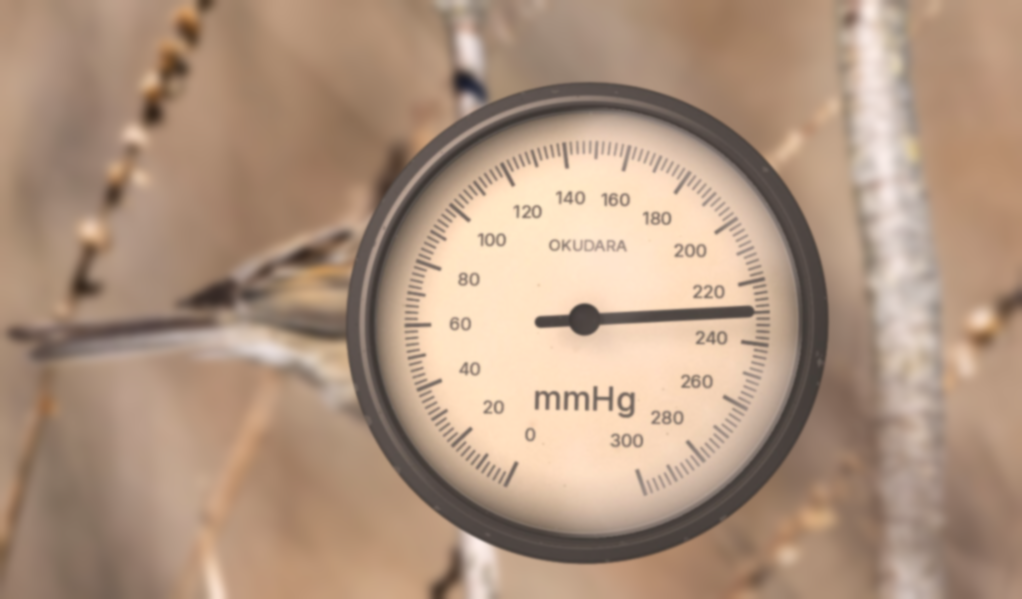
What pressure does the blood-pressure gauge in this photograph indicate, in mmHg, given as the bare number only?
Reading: 230
